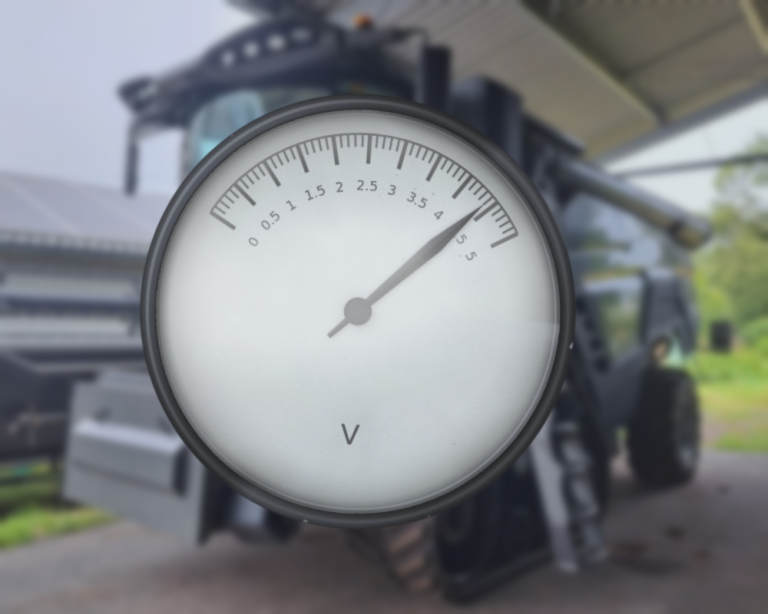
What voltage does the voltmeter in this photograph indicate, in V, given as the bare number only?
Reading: 4.4
